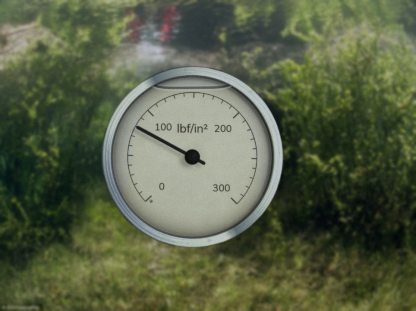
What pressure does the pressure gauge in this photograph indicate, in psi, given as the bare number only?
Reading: 80
